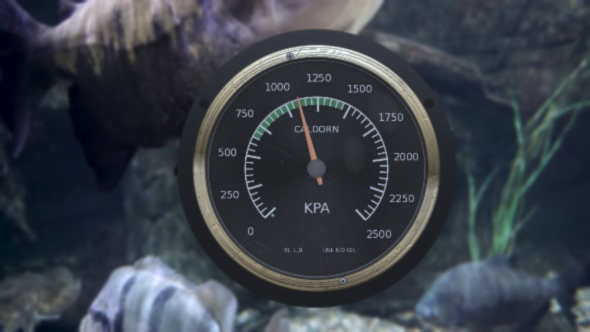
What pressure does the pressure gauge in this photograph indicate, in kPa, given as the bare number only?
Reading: 1100
